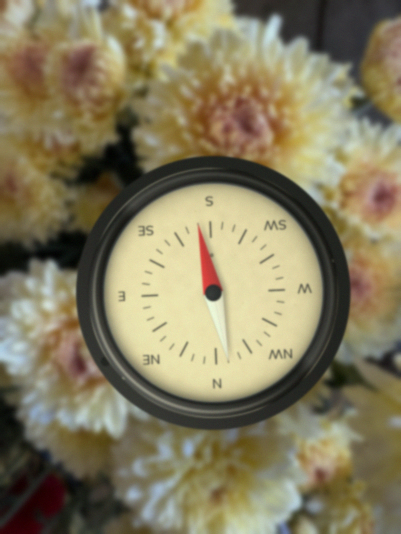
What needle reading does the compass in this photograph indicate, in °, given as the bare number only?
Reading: 170
